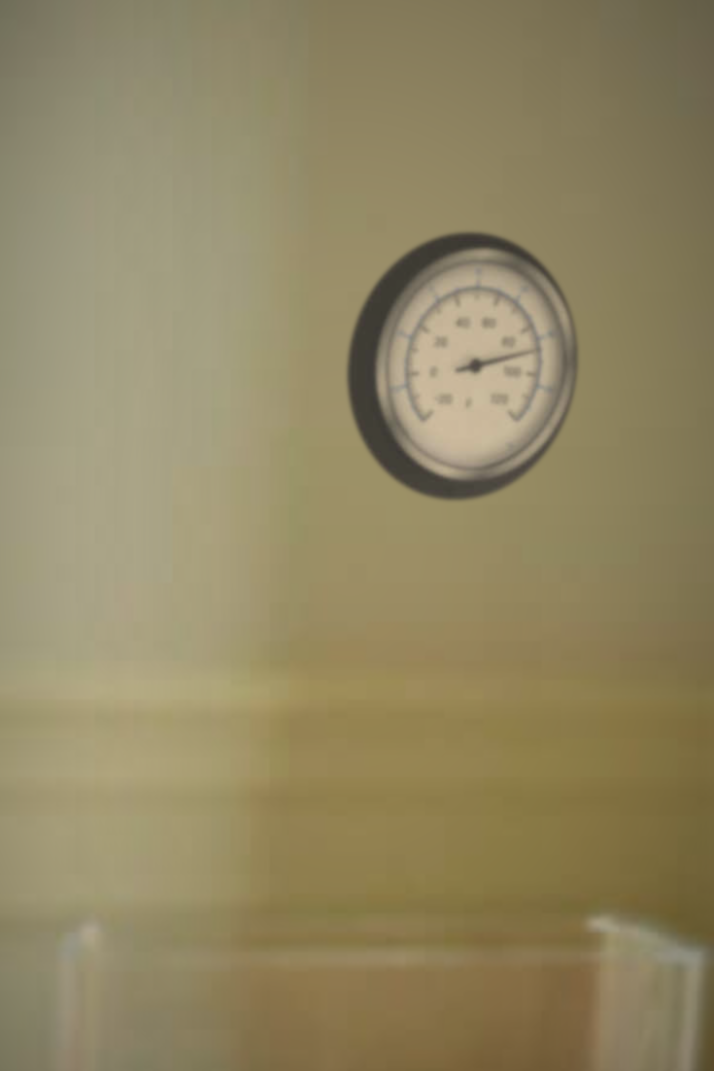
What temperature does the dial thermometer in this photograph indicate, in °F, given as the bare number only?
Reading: 90
